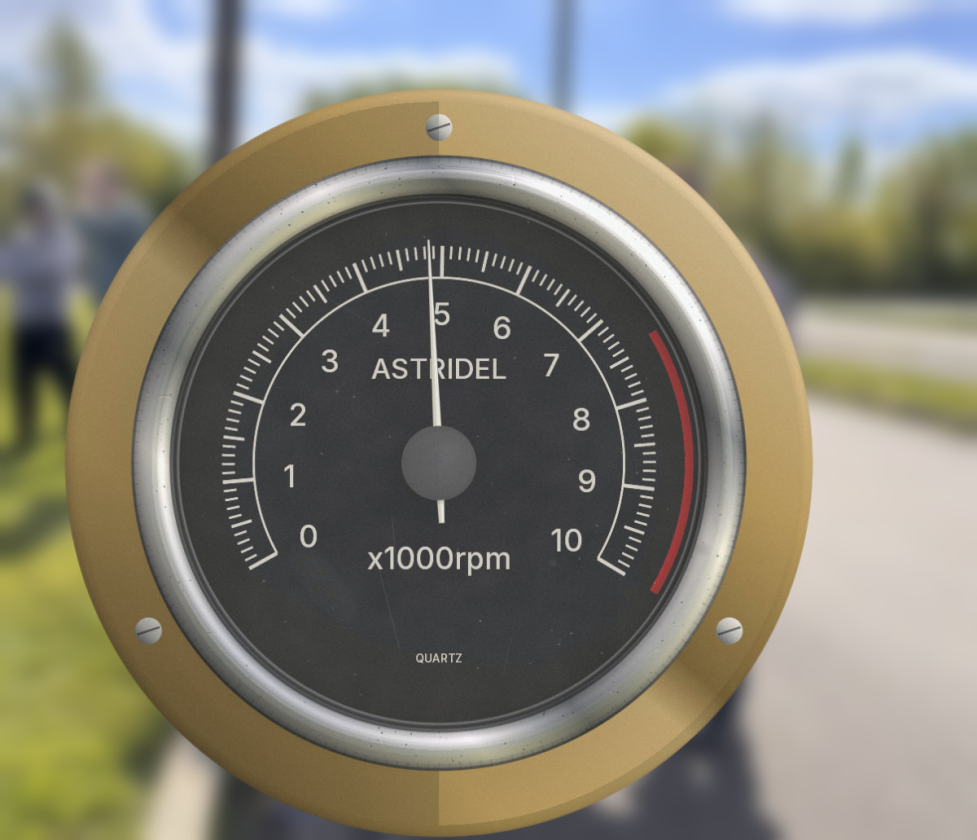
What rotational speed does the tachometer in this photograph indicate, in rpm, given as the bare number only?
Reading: 4850
